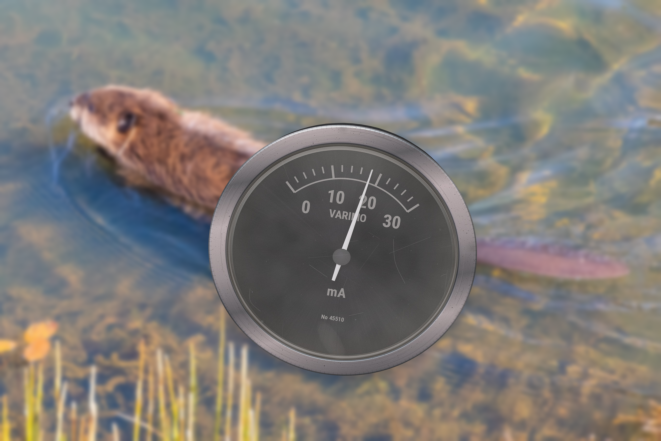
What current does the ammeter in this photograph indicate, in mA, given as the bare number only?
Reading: 18
